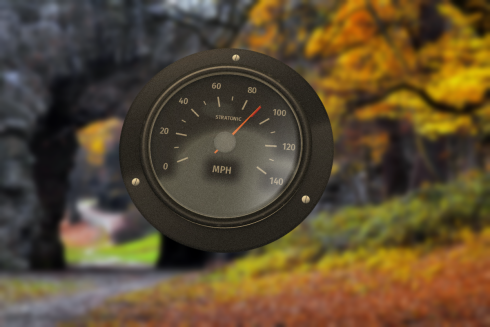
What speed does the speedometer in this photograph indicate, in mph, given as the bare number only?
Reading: 90
